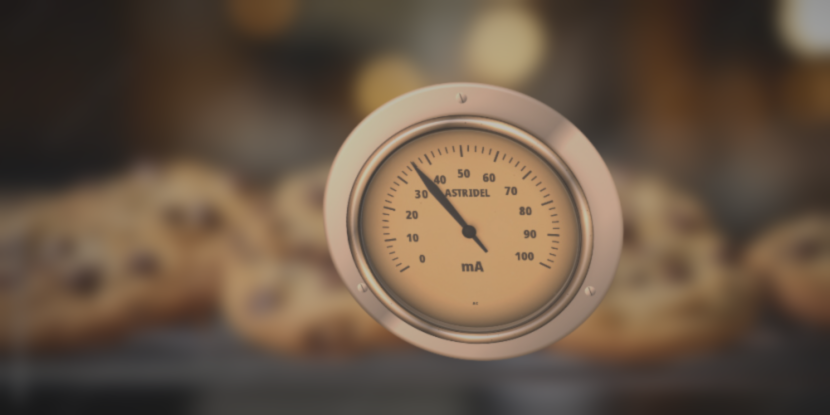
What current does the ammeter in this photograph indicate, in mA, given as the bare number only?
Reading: 36
